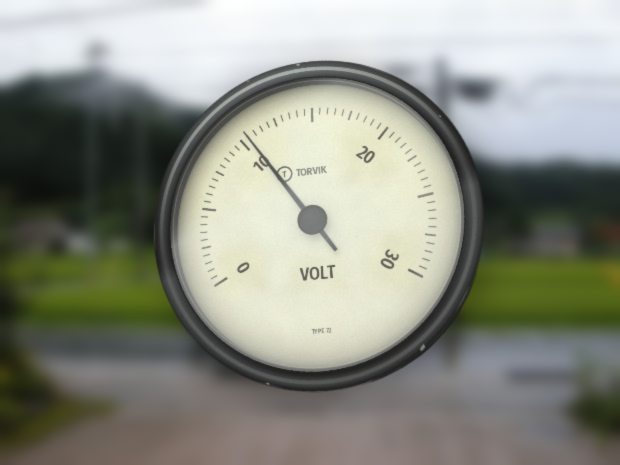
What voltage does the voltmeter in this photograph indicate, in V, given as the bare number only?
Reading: 10.5
